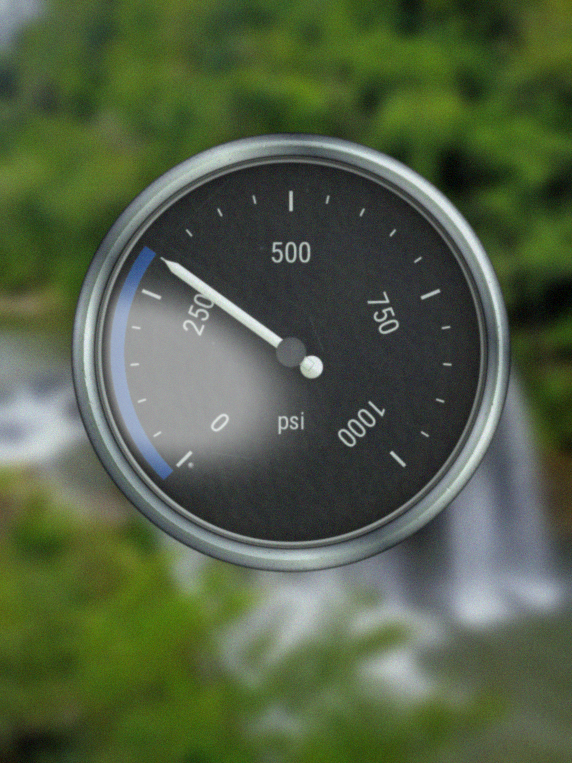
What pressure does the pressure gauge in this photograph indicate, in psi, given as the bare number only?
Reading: 300
